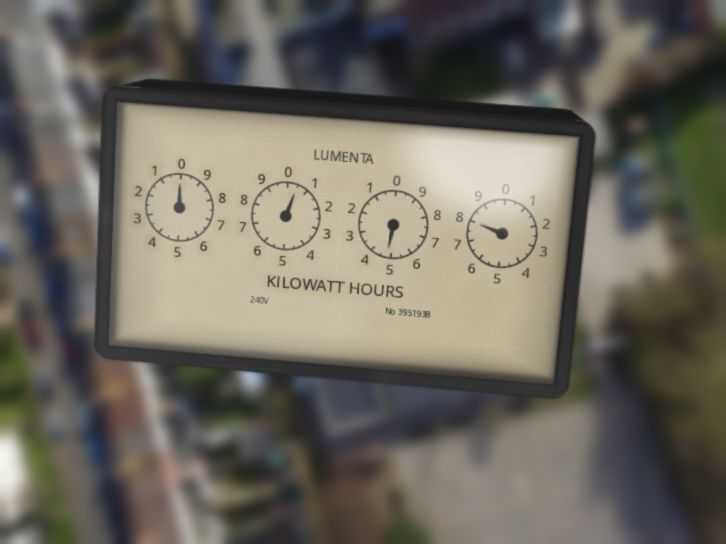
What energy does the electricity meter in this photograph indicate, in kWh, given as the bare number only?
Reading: 48
